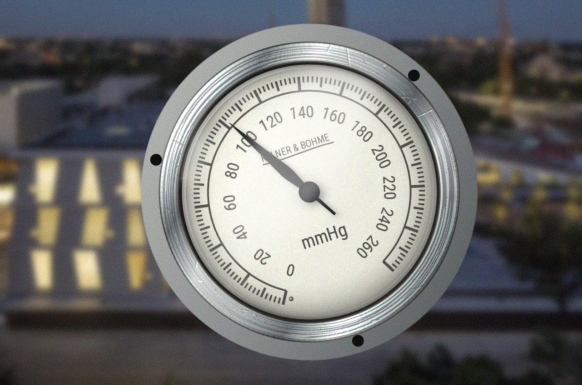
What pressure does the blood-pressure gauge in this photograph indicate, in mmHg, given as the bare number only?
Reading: 102
